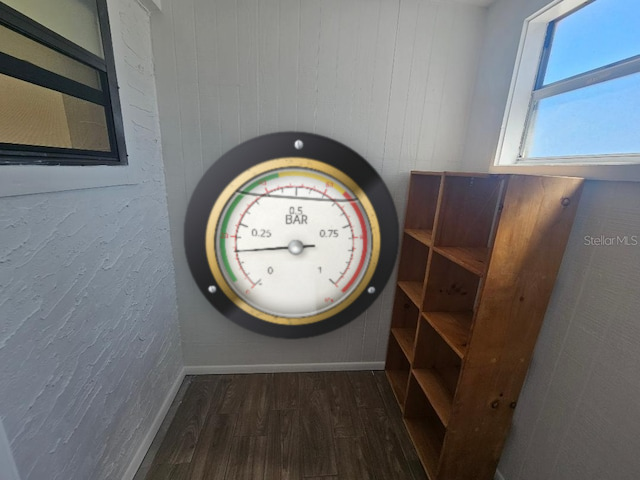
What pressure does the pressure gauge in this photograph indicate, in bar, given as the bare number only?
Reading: 0.15
